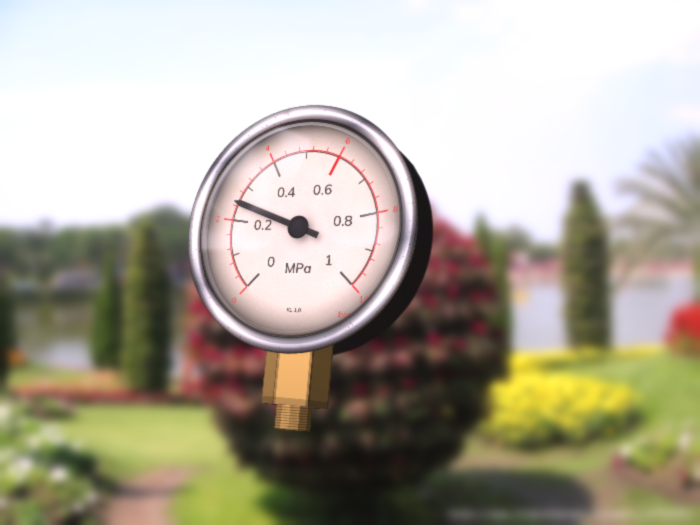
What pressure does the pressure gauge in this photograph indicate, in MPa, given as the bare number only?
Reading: 0.25
